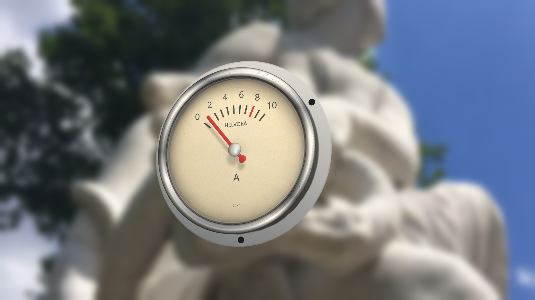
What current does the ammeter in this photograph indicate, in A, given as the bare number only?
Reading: 1
